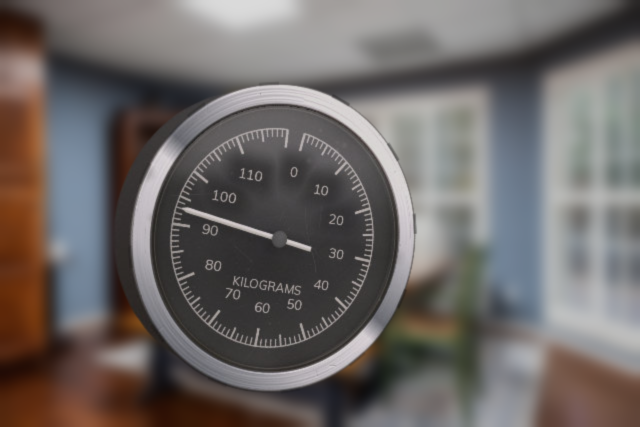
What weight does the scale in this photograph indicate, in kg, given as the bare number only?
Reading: 93
